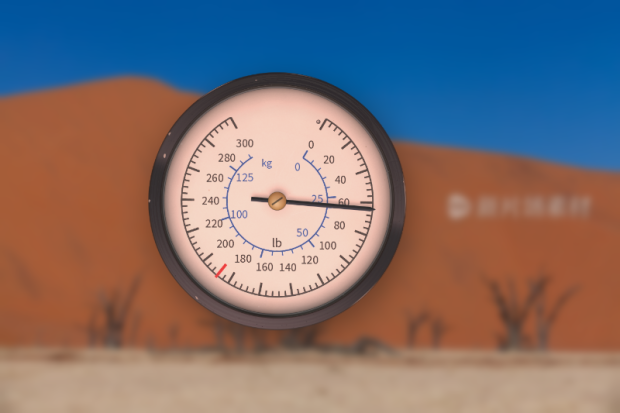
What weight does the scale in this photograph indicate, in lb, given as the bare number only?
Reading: 64
